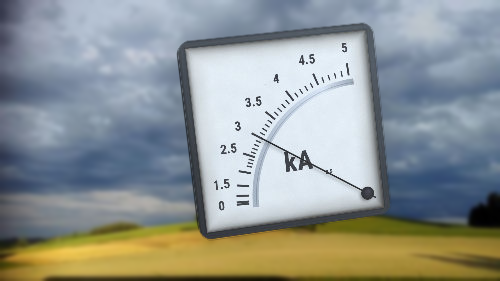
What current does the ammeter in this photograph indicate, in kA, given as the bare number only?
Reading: 3
